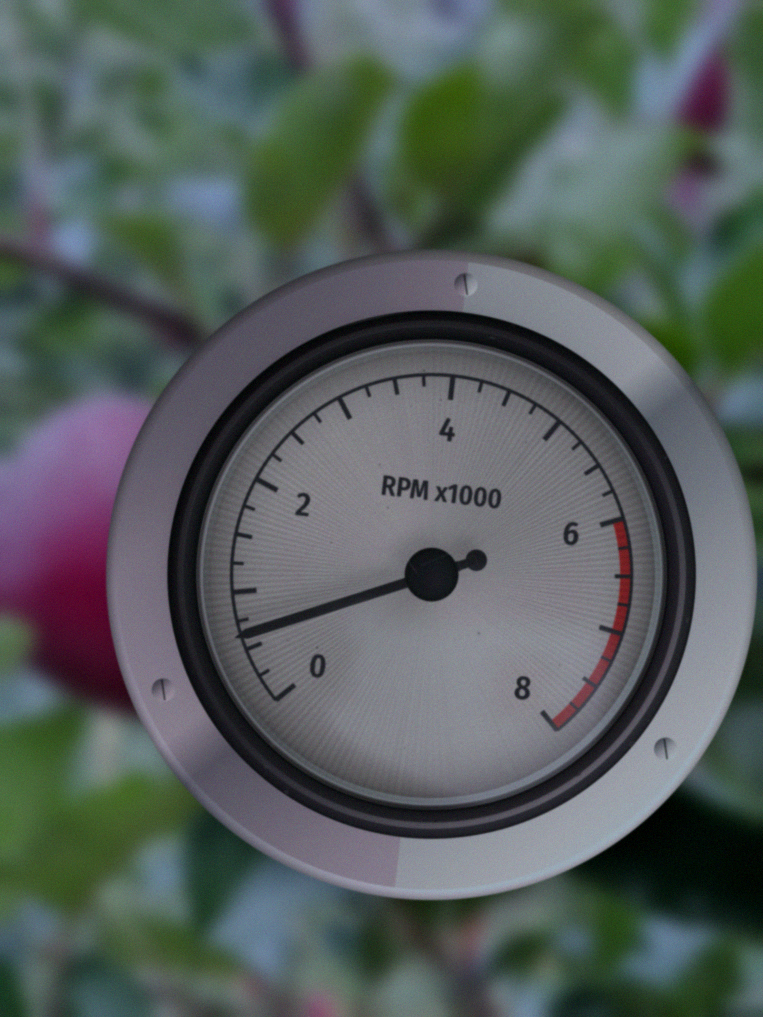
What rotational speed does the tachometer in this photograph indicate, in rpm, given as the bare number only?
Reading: 625
